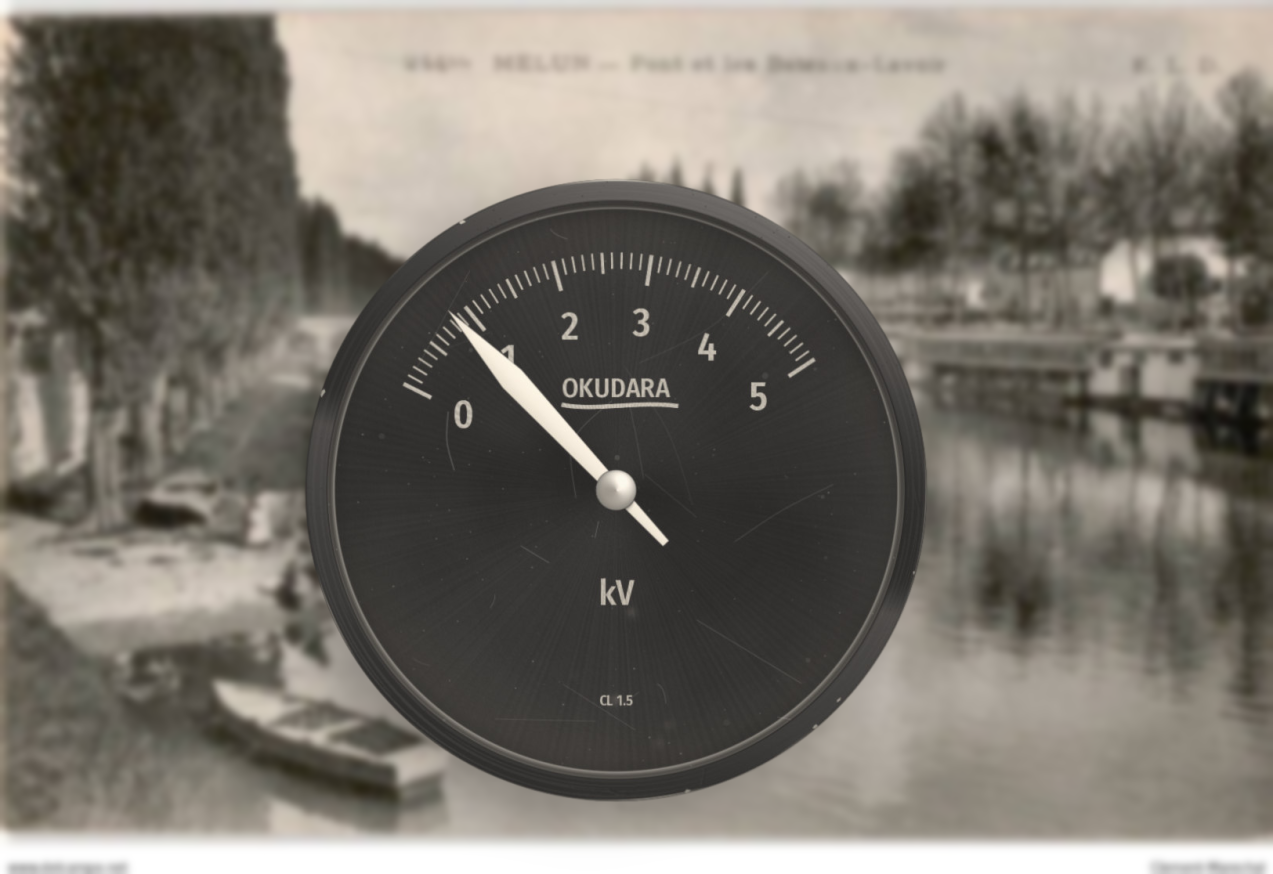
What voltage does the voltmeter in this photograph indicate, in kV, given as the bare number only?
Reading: 0.85
